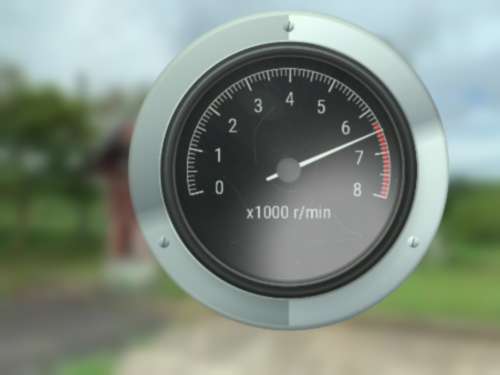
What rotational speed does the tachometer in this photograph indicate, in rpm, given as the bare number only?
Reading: 6500
